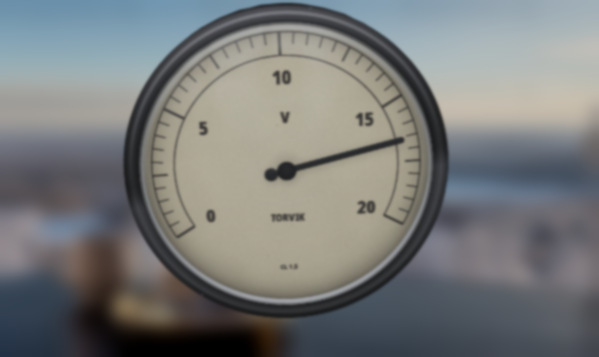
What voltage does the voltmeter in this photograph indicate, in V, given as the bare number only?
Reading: 16.5
